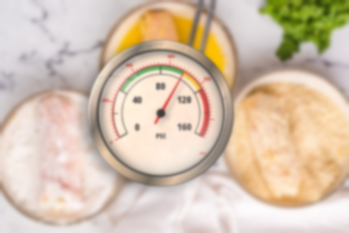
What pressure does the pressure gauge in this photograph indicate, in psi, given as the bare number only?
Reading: 100
